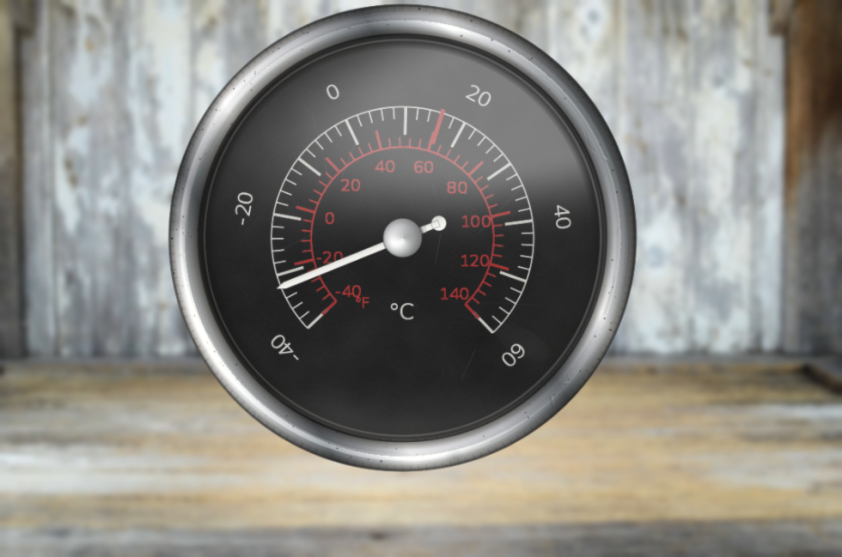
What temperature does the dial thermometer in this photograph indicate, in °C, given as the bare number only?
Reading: -32
